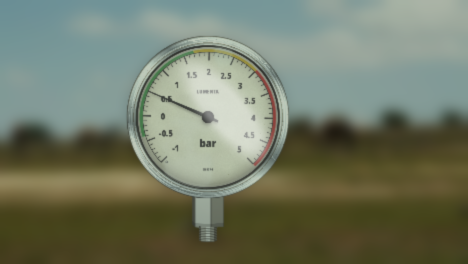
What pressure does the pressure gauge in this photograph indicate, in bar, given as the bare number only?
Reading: 0.5
